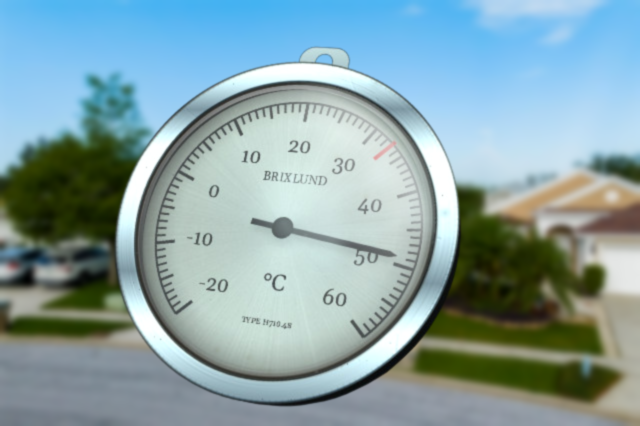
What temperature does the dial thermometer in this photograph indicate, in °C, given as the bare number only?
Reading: 49
